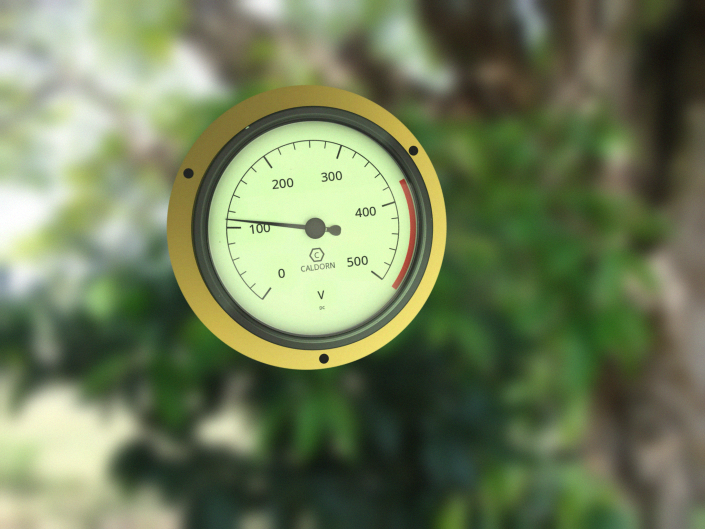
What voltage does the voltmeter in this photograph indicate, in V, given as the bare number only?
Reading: 110
